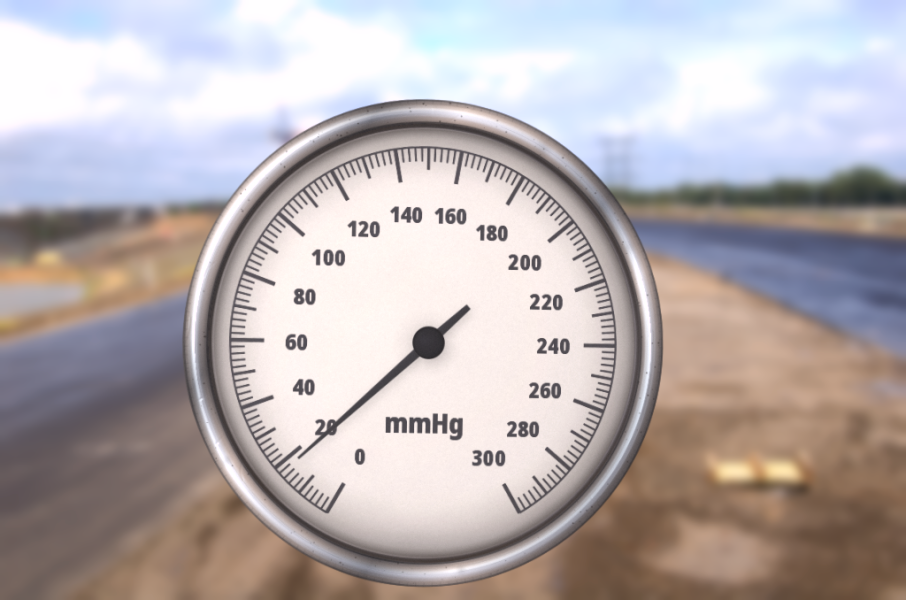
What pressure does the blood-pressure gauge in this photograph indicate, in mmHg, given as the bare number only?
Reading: 18
